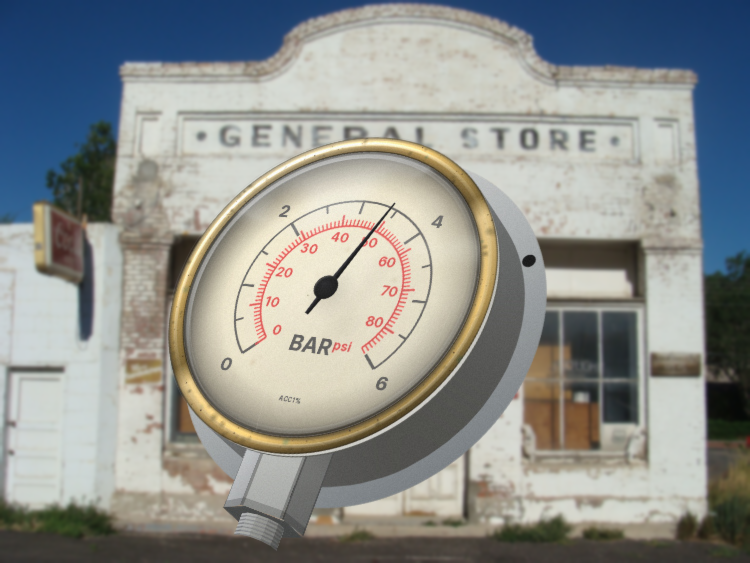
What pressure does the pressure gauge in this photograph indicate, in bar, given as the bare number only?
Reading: 3.5
